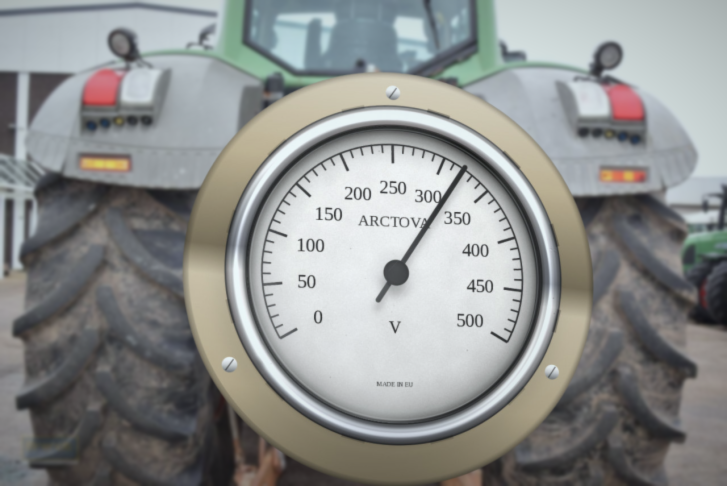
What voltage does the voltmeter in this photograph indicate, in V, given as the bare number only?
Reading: 320
